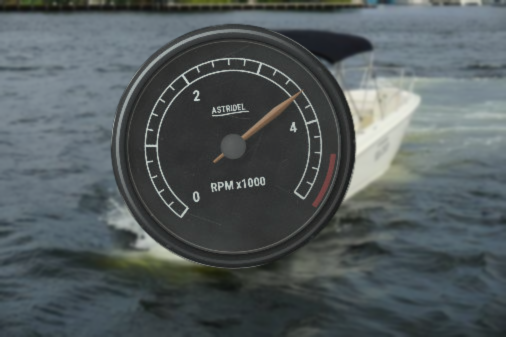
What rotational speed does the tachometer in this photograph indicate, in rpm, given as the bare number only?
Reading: 3600
